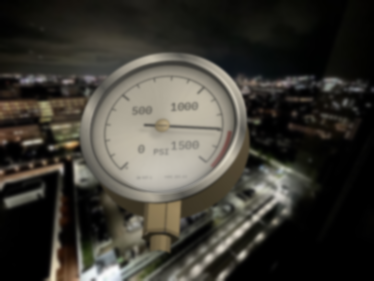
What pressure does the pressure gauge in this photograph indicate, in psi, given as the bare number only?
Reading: 1300
